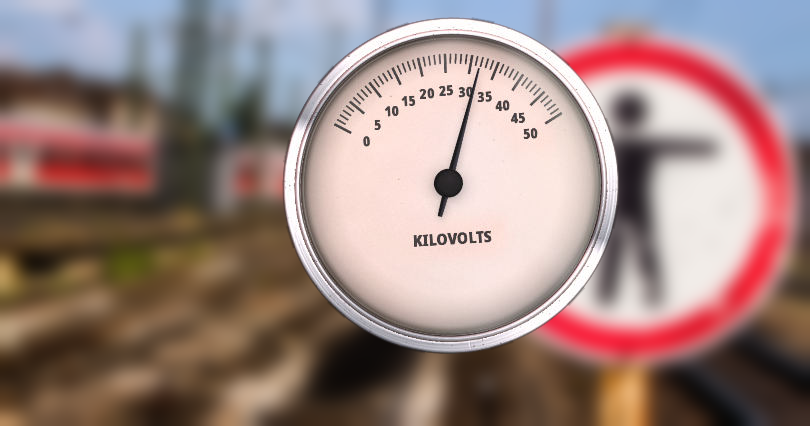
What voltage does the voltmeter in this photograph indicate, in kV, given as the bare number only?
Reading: 32
